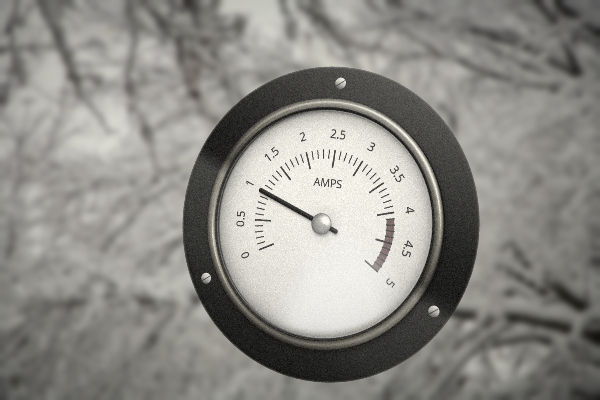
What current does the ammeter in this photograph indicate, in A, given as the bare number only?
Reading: 1
